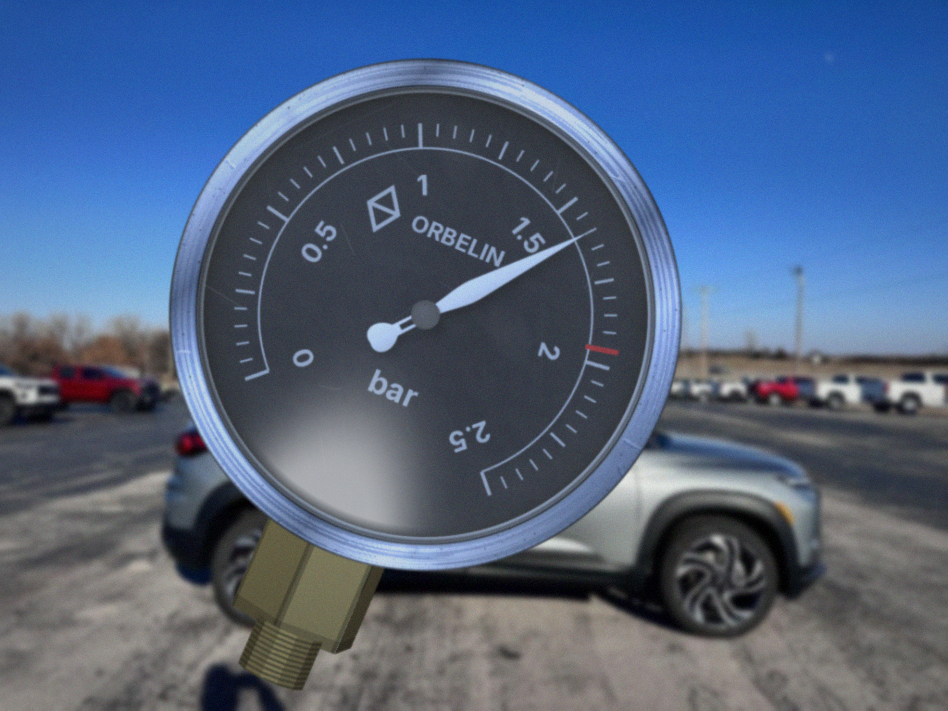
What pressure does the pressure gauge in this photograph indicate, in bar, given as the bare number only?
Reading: 1.6
